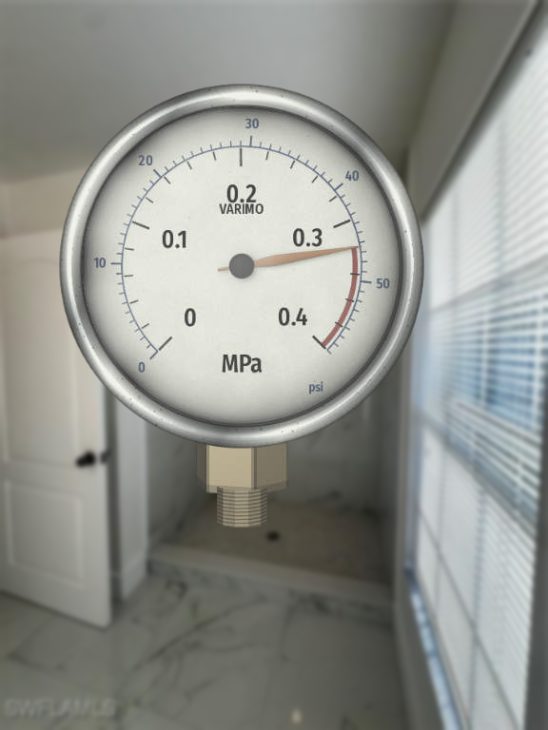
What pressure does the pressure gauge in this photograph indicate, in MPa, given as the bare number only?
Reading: 0.32
